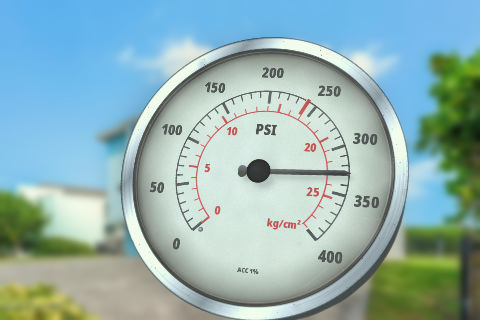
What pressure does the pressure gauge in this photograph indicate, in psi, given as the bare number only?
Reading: 330
